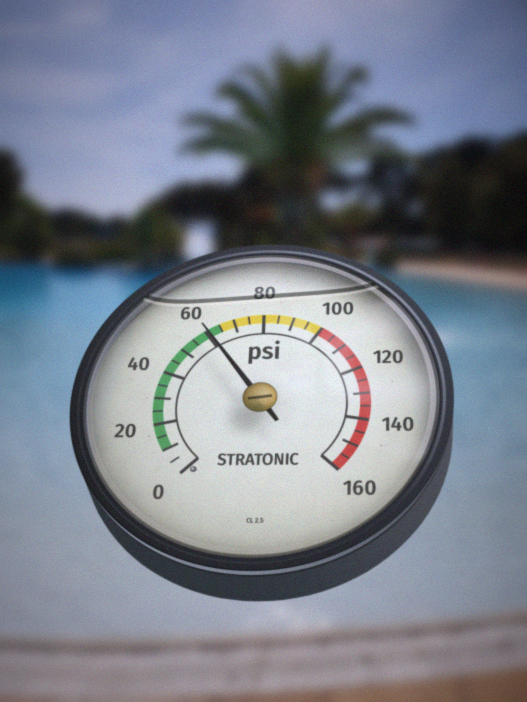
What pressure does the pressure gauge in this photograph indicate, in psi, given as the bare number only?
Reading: 60
